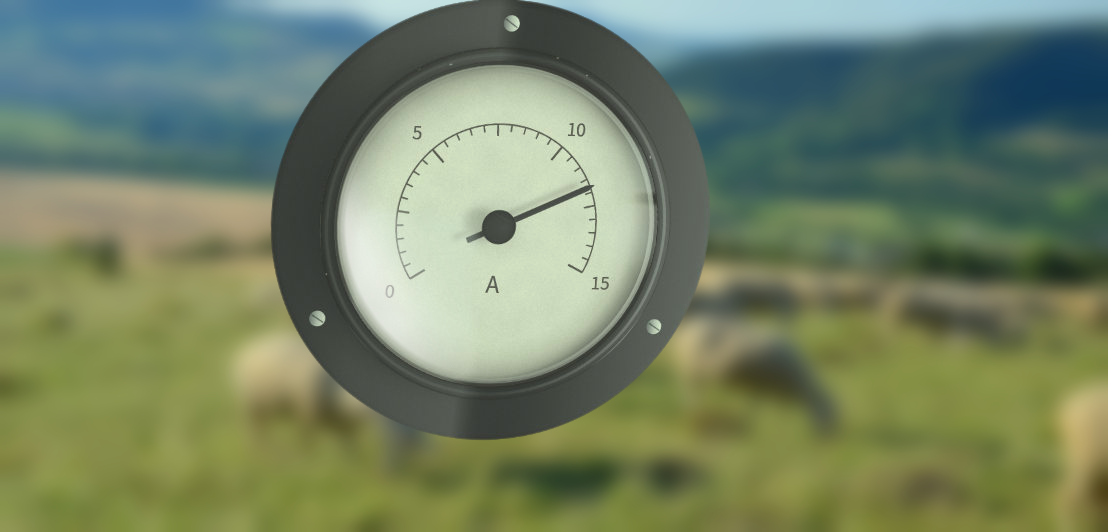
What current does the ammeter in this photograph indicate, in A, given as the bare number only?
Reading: 11.75
